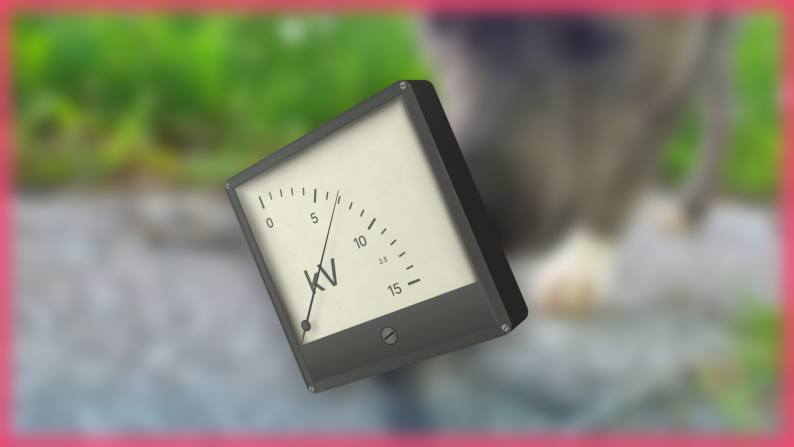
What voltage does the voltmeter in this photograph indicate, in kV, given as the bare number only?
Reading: 7
